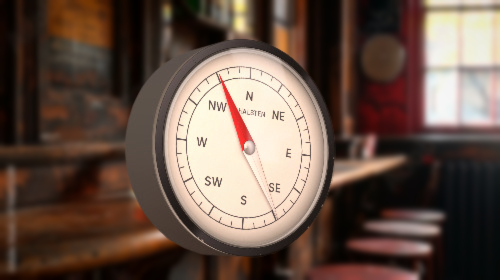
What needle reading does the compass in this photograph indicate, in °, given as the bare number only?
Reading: 330
